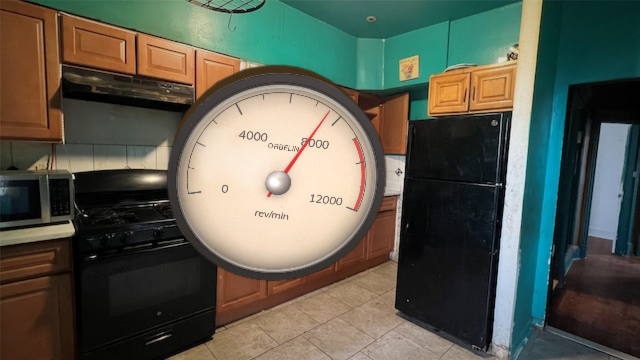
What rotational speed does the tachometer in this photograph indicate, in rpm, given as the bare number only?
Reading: 7500
